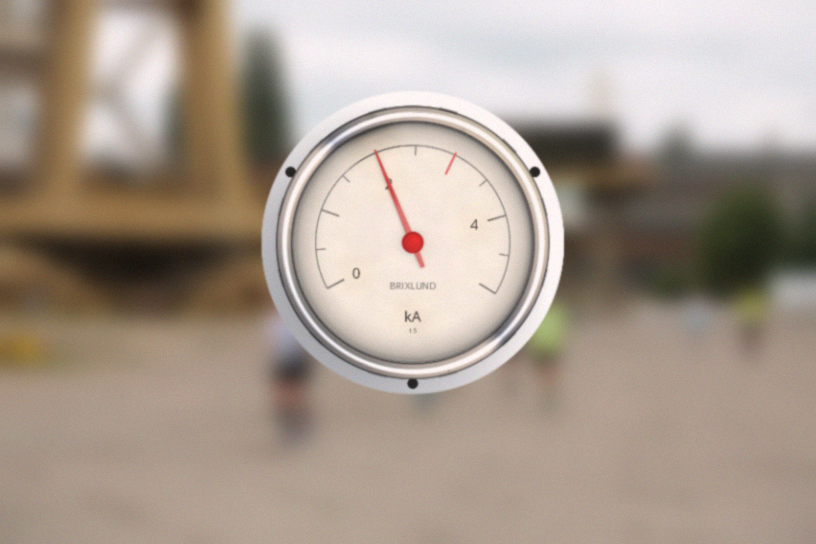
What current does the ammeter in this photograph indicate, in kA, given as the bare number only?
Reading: 2
